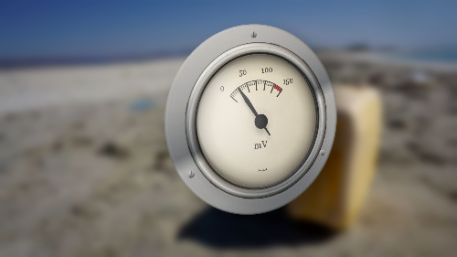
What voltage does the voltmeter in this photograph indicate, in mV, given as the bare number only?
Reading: 25
